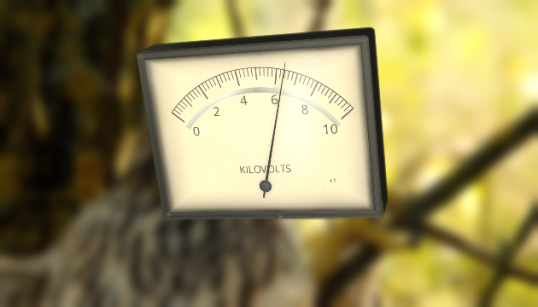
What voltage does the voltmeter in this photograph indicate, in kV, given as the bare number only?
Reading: 6.4
